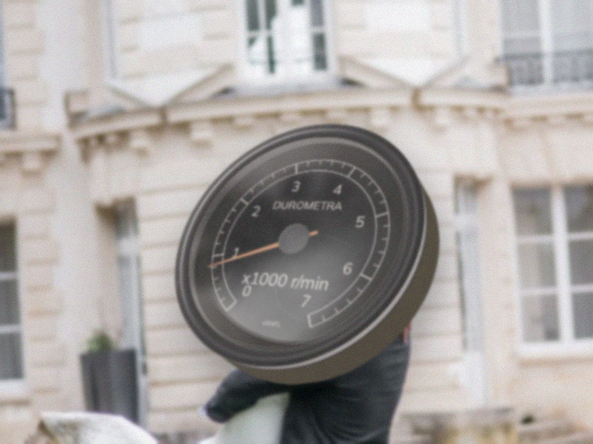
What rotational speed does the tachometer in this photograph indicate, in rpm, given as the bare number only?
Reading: 800
